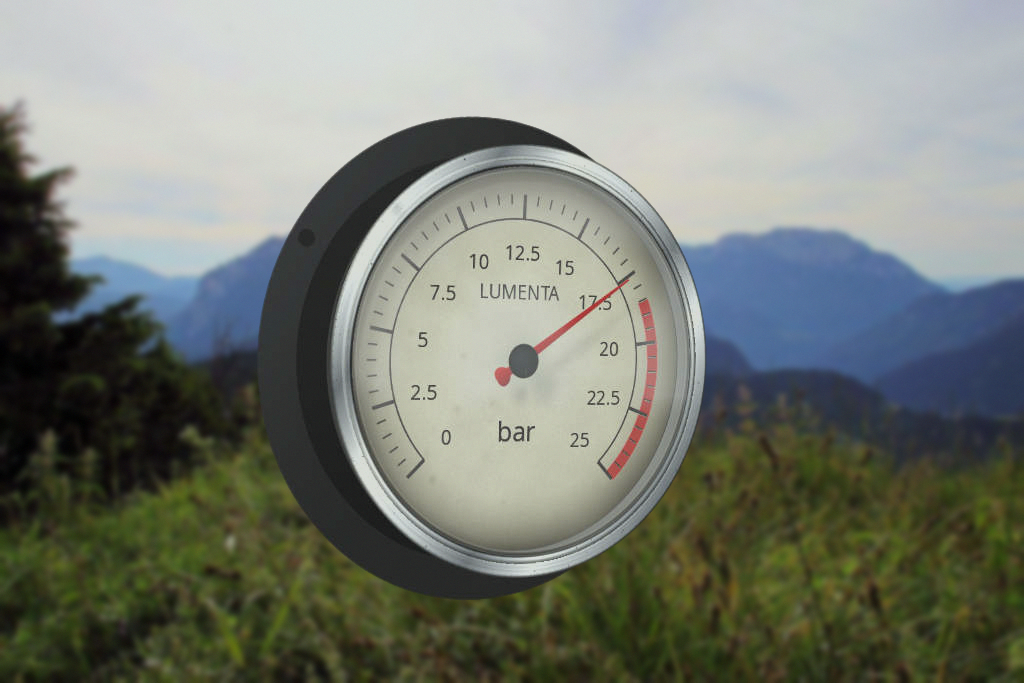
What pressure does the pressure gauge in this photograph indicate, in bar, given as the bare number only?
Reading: 17.5
